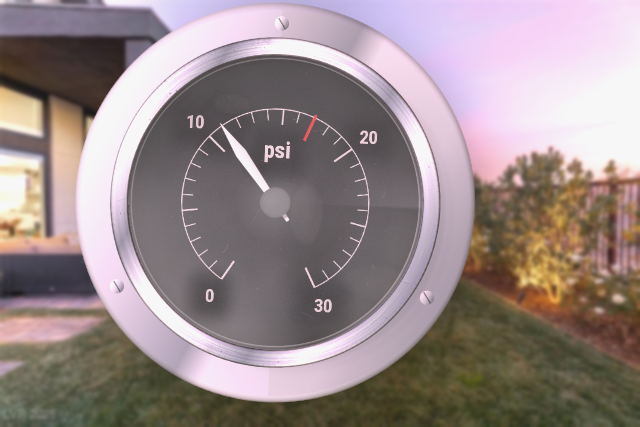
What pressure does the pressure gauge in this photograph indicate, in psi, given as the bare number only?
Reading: 11
